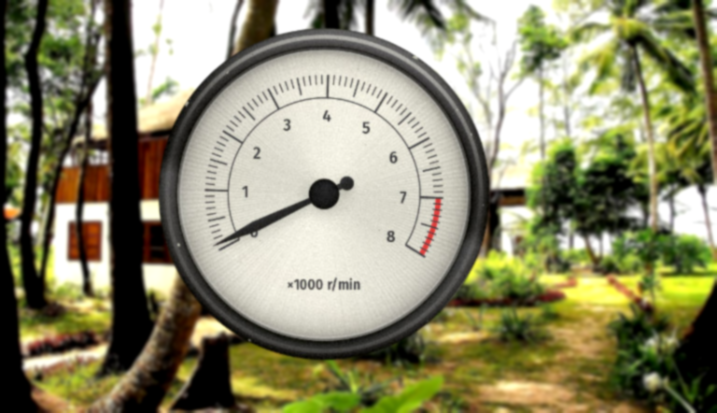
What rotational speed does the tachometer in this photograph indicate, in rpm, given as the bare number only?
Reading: 100
